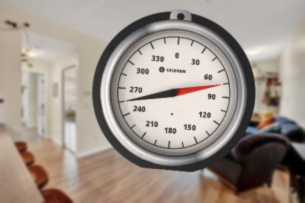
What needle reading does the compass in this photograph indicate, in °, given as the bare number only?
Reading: 75
